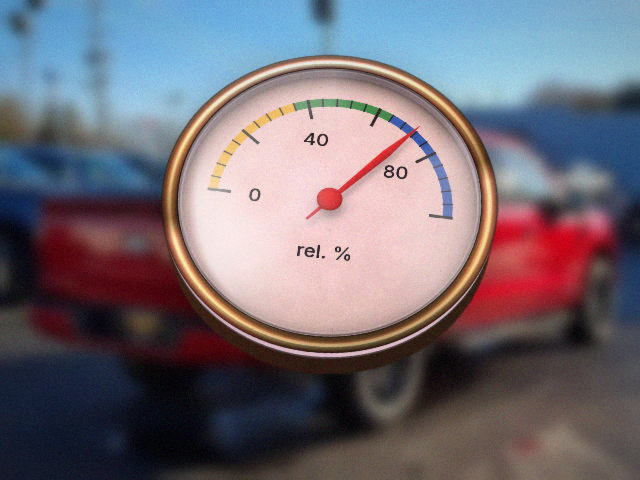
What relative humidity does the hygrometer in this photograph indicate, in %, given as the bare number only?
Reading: 72
